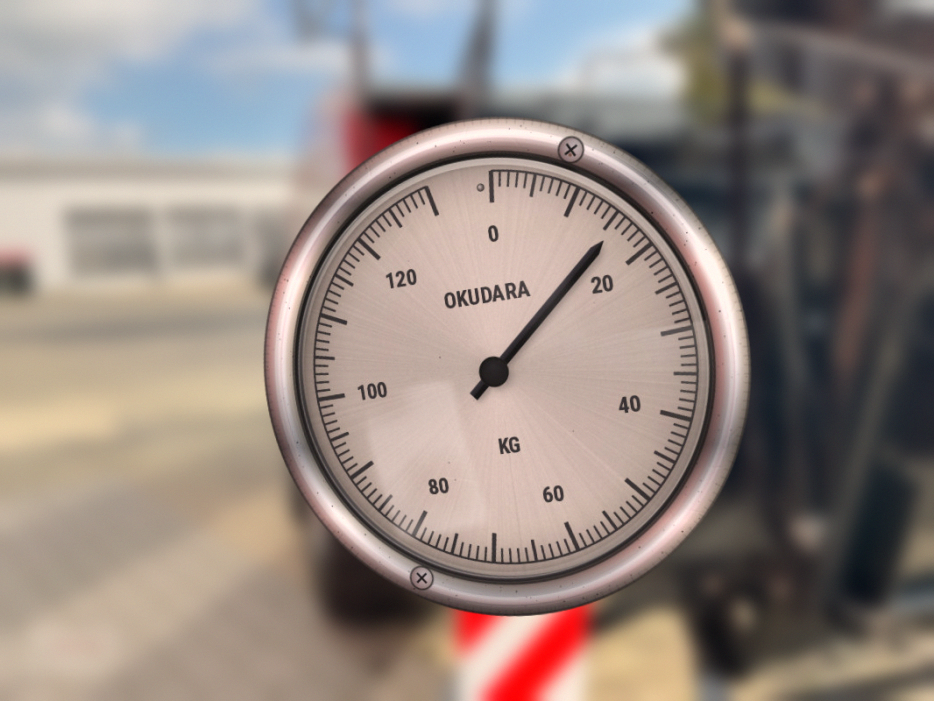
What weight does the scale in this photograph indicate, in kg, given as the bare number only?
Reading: 16
